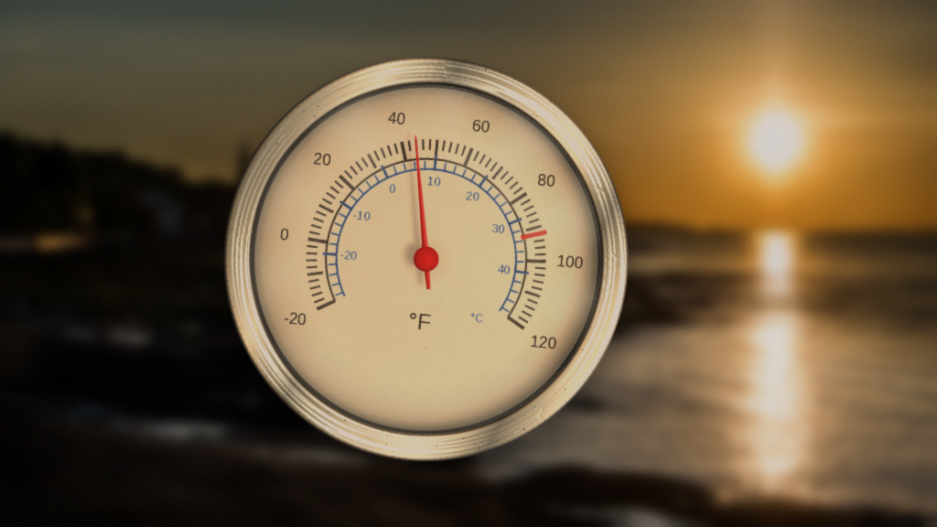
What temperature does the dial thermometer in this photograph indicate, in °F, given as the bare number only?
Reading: 44
